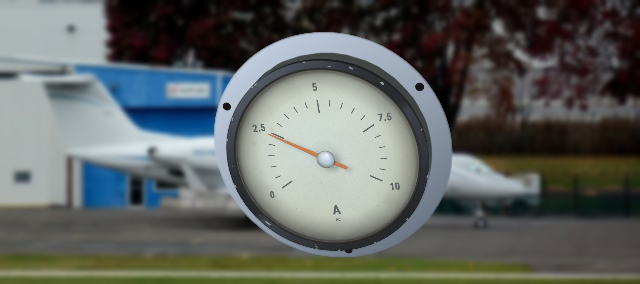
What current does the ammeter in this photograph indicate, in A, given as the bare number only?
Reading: 2.5
